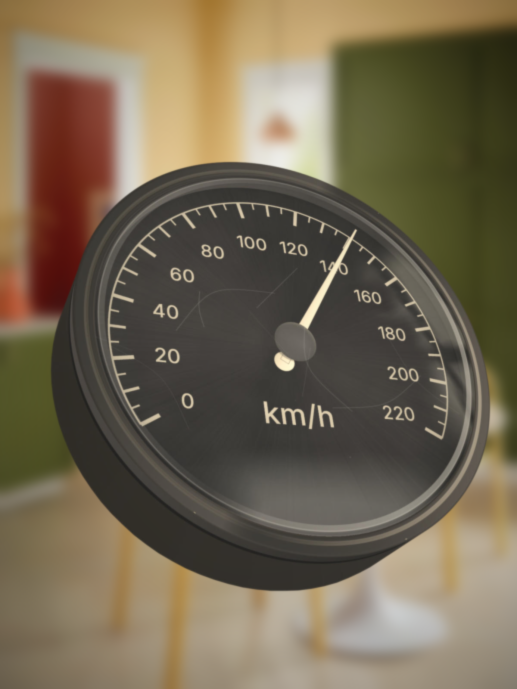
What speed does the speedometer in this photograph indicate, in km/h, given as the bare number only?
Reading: 140
